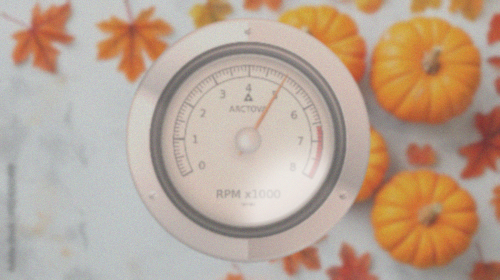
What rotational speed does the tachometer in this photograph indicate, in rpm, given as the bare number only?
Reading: 5000
